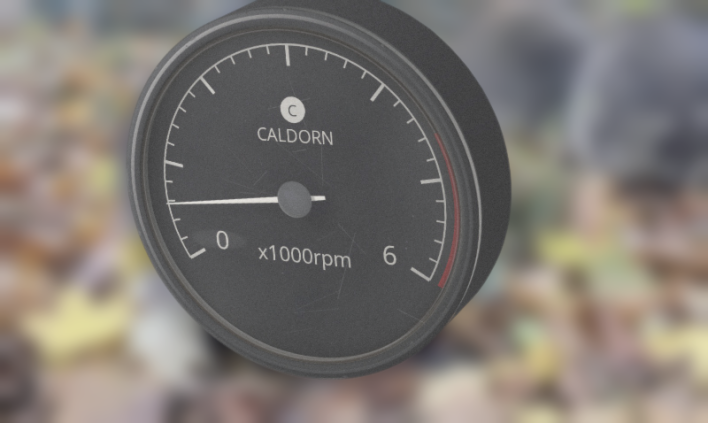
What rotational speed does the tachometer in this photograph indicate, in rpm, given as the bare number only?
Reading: 600
